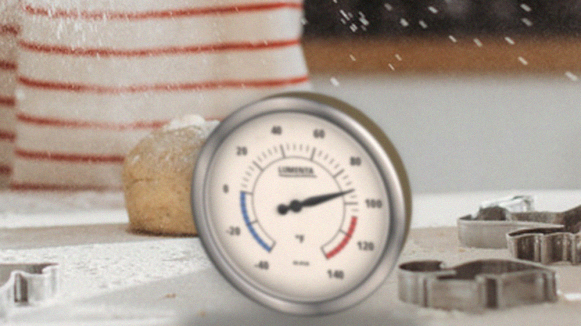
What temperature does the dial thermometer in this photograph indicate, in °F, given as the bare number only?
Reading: 92
